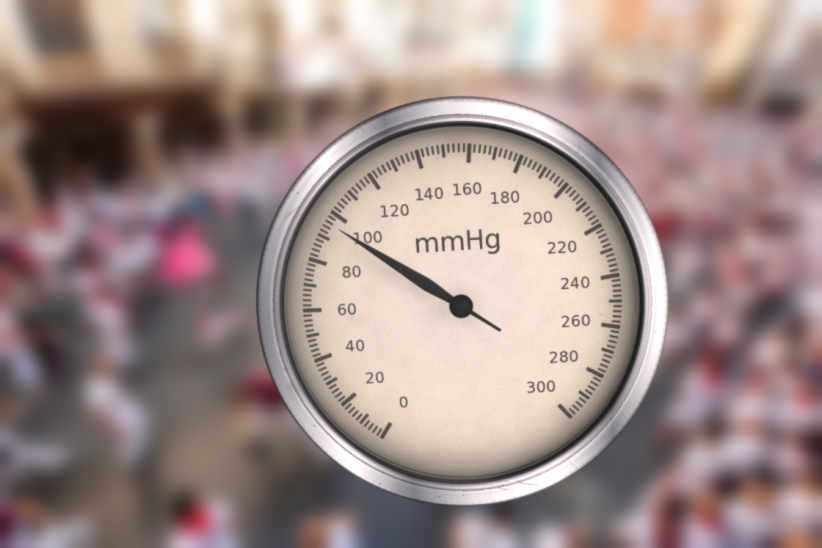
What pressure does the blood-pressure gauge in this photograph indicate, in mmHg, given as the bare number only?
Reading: 96
